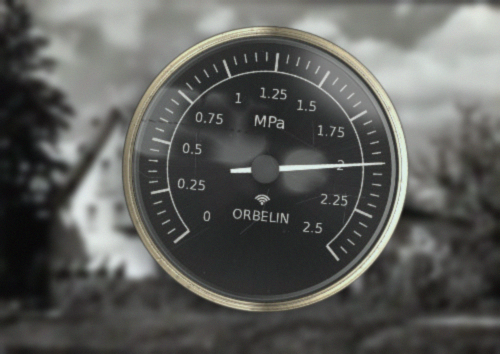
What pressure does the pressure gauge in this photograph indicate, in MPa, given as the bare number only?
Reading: 2
